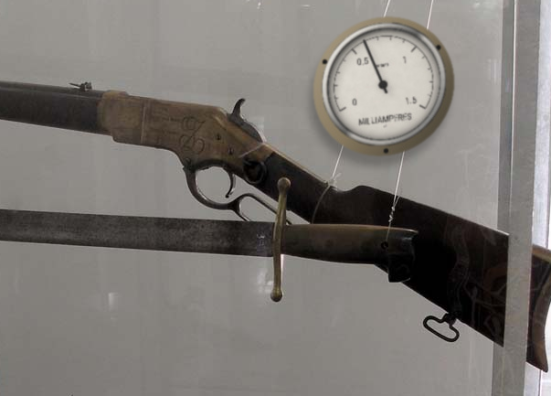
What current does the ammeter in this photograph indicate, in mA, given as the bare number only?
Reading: 0.6
